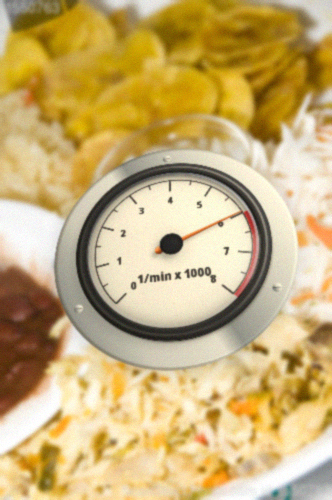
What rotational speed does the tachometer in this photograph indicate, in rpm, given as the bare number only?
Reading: 6000
